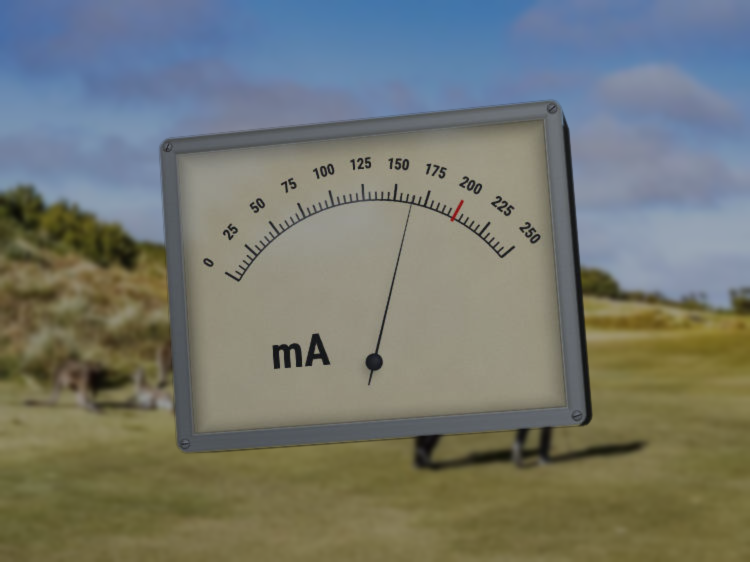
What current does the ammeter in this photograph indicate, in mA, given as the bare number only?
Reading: 165
